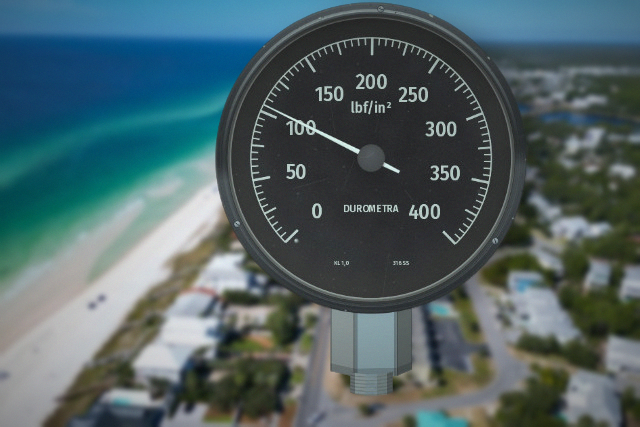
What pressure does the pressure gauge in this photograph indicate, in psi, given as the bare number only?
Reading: 105
